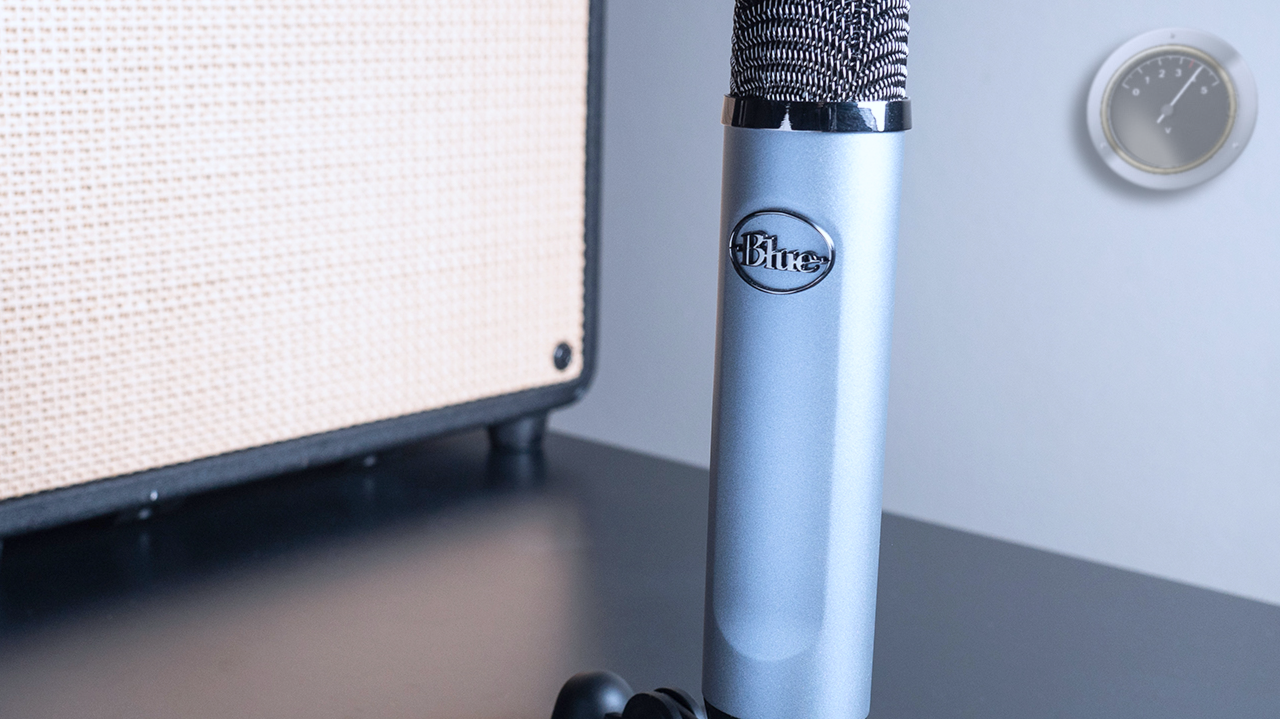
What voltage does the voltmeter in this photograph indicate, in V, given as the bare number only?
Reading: 4
